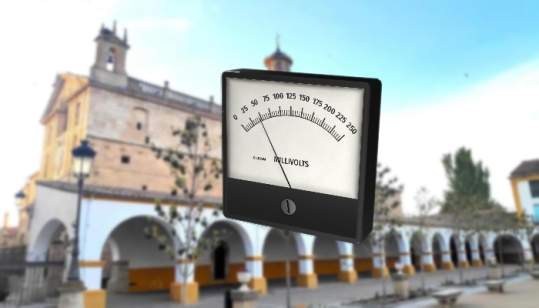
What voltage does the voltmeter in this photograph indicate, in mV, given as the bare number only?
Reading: 50
